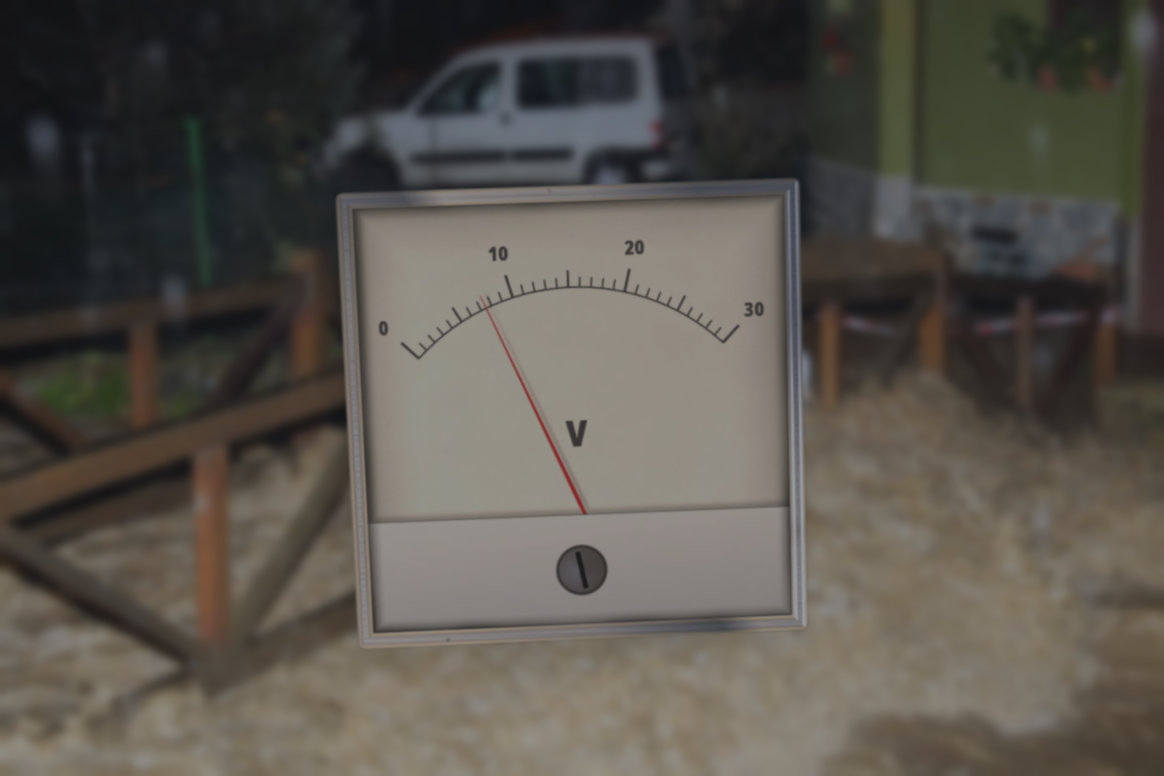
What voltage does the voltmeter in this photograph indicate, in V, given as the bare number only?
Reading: 7.5
